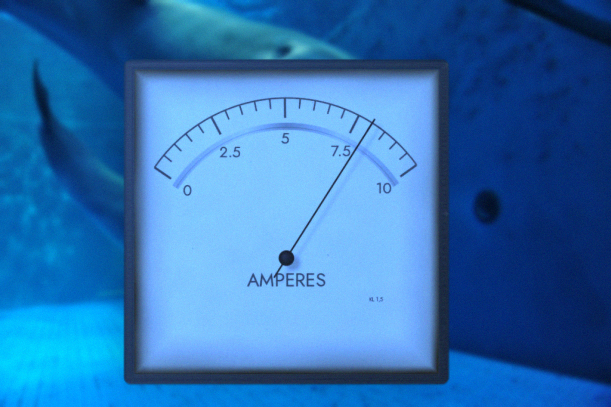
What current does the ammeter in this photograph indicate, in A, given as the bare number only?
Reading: 8
